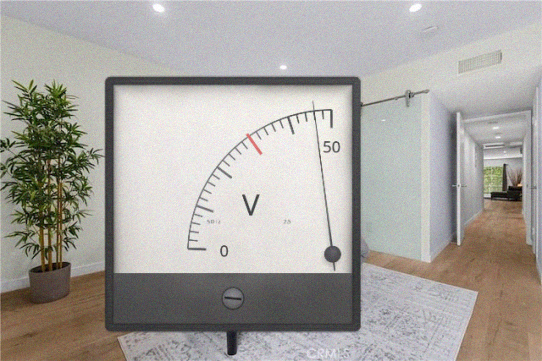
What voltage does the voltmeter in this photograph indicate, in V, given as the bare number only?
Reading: 46
